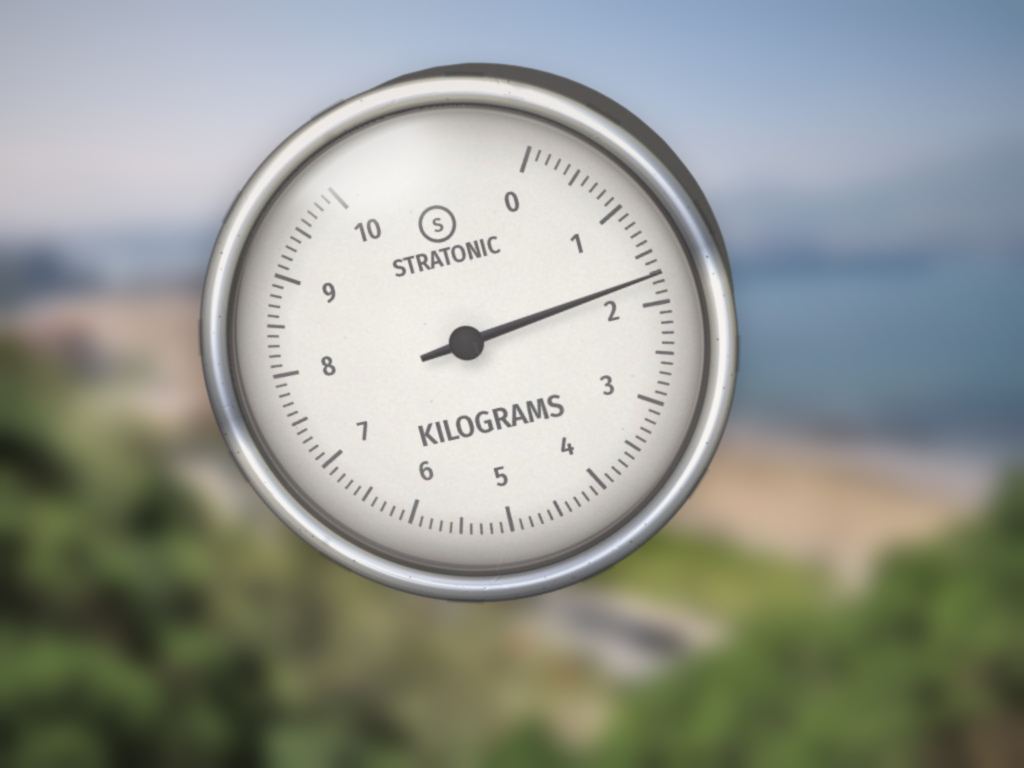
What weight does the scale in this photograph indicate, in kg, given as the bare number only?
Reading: 1.7
